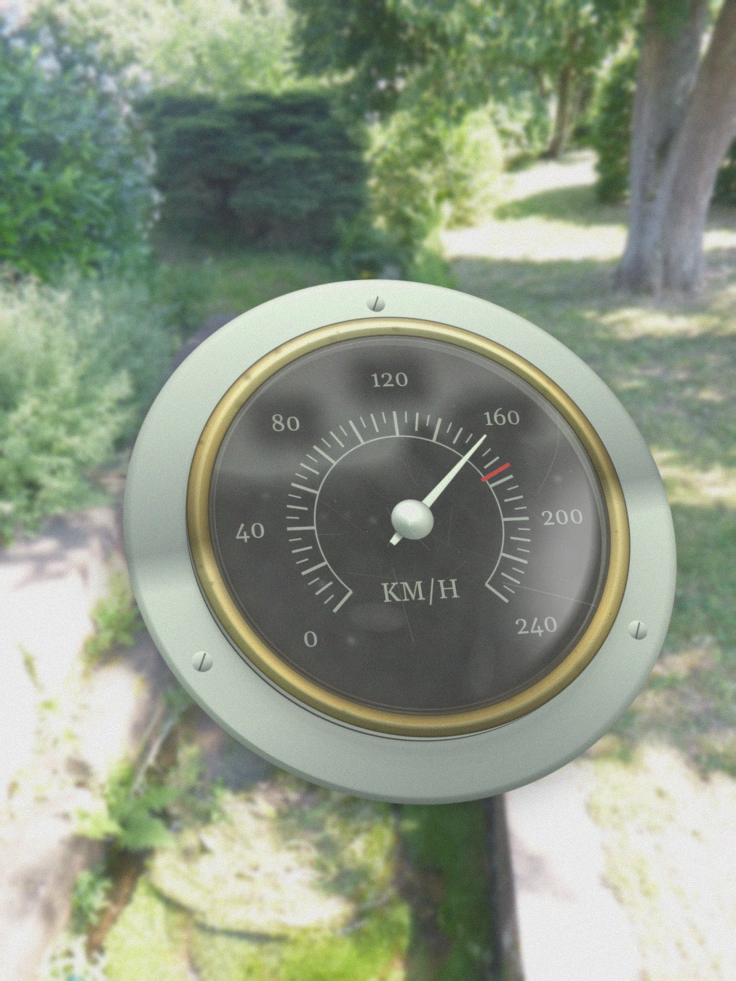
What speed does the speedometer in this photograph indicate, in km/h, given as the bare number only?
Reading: 160
